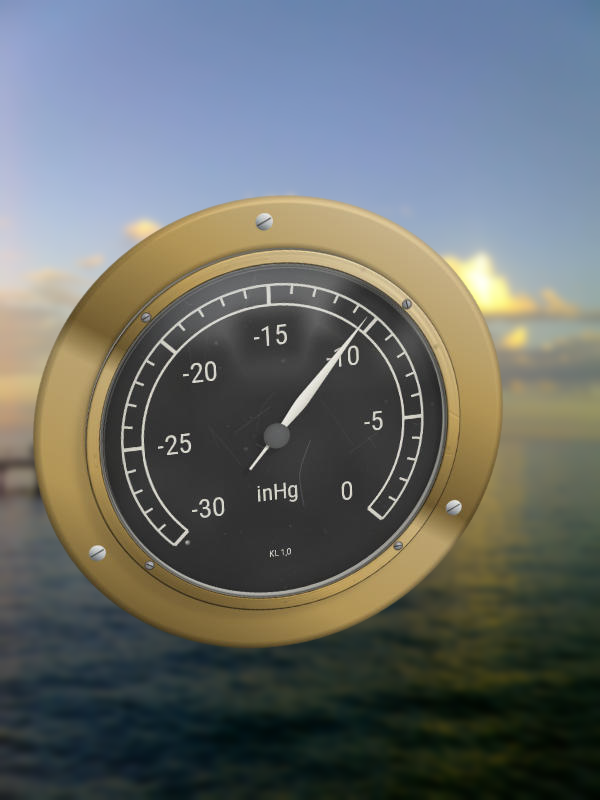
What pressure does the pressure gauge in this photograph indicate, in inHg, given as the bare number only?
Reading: -10.5
